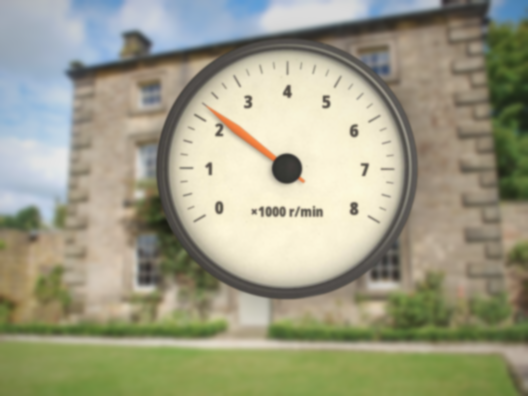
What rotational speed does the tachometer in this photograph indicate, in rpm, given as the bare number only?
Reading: 2250
